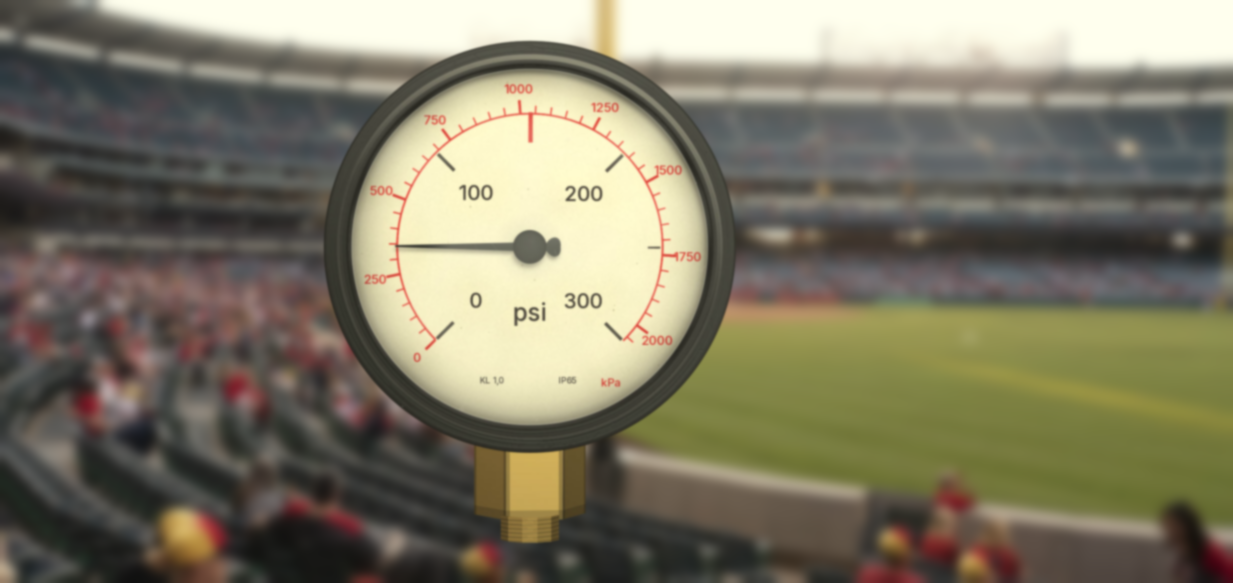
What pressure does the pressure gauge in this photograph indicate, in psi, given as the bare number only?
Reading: 50
